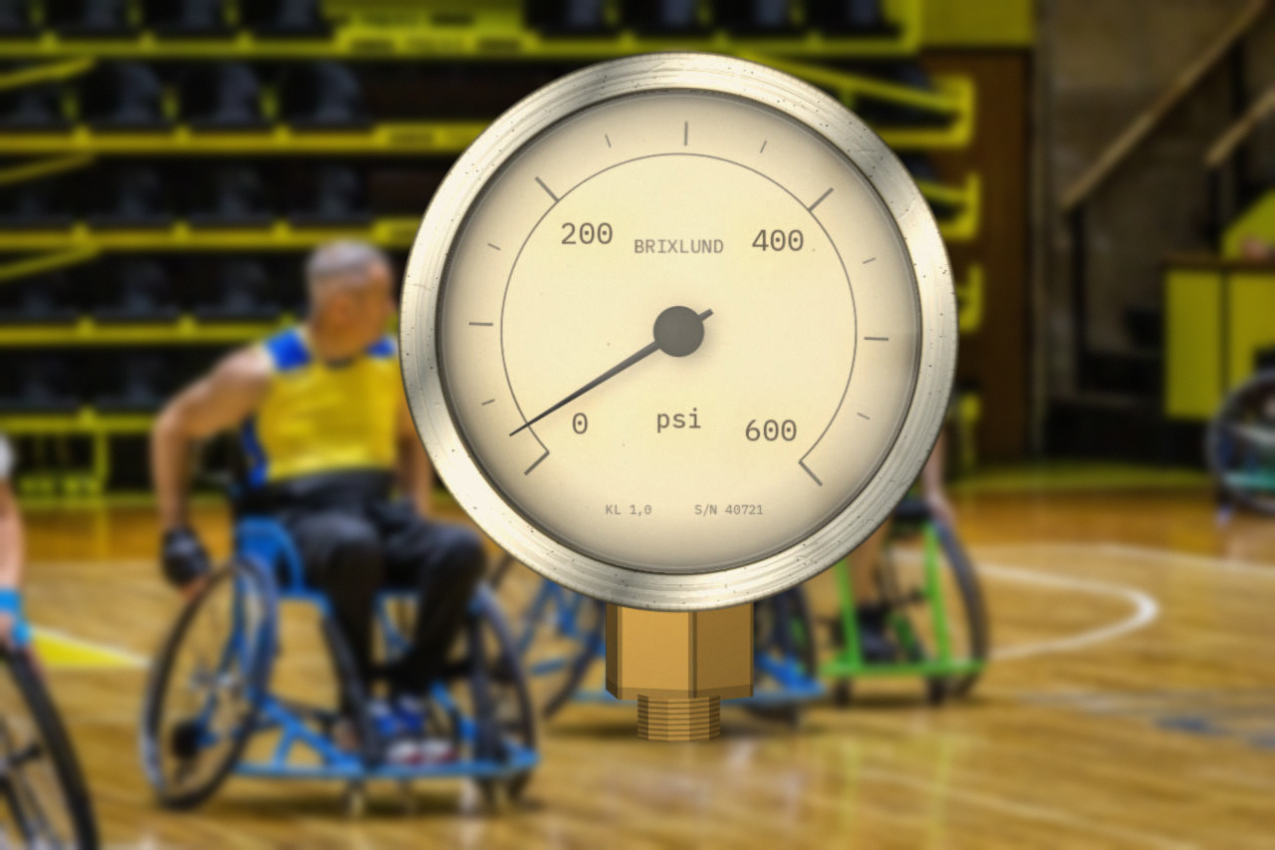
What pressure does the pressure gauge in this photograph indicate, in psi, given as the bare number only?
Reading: 25
